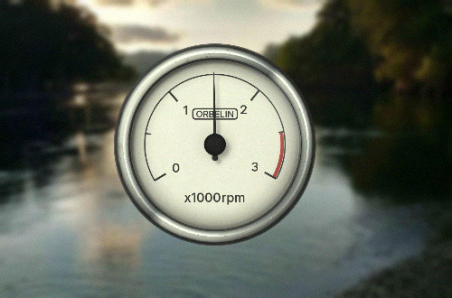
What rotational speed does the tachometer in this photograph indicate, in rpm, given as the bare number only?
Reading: 1500
